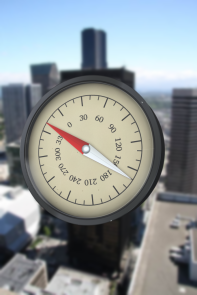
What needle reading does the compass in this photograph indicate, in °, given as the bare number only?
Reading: 340
